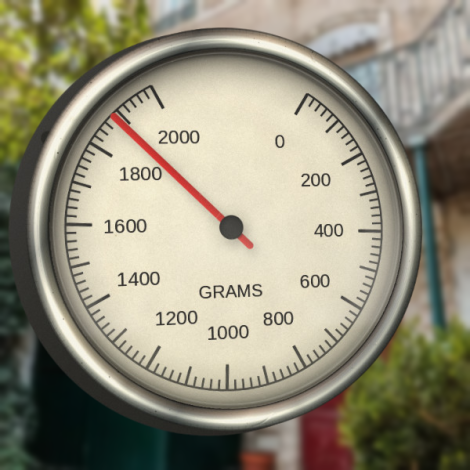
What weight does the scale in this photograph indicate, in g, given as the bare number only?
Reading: 1880
